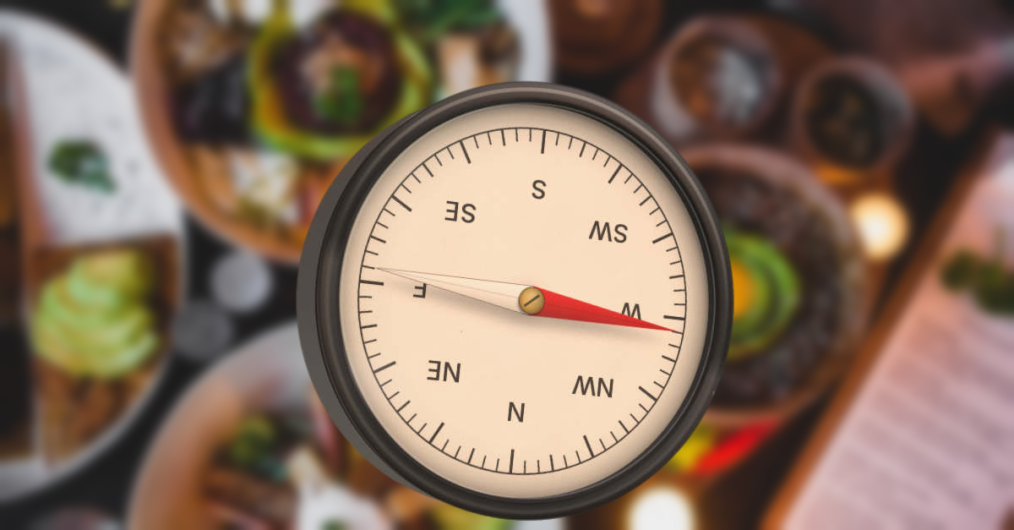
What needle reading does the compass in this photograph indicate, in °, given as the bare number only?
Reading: 275
